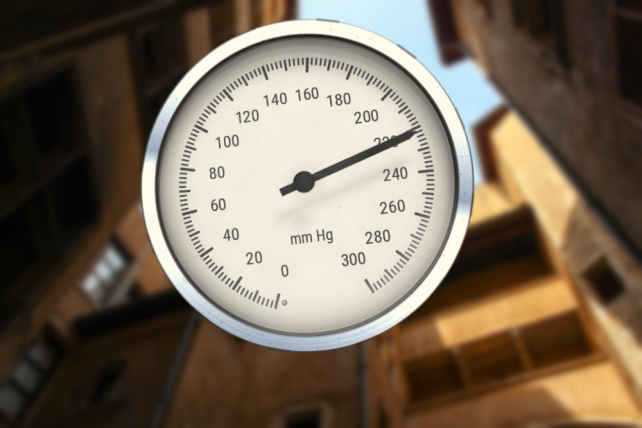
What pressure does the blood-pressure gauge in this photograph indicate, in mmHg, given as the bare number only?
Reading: 222
